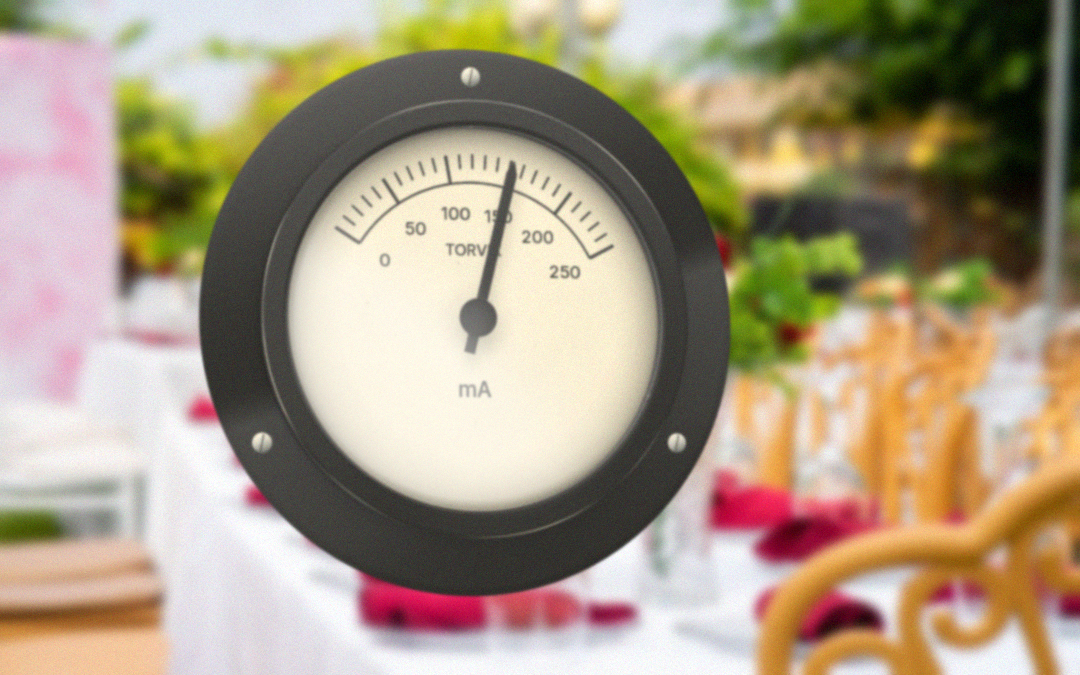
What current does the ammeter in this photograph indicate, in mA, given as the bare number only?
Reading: 150
